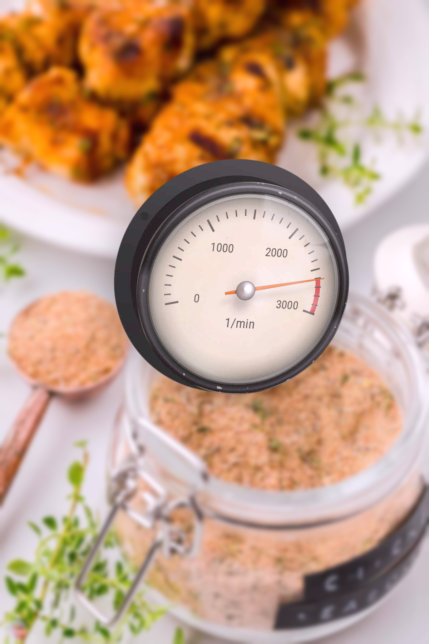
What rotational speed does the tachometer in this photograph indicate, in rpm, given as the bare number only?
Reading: 2600
